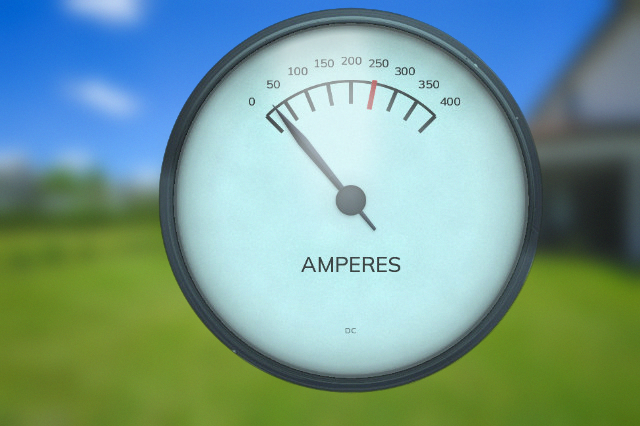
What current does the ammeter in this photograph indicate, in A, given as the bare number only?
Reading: 25
